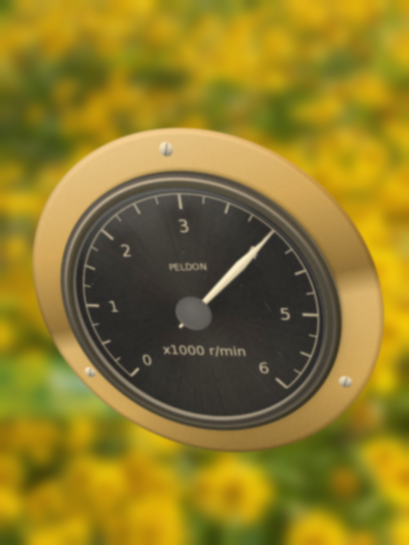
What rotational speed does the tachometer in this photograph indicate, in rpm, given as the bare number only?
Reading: 4000
